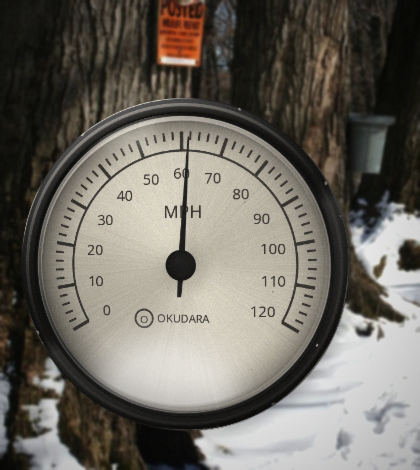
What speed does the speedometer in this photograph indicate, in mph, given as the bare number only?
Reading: 62
